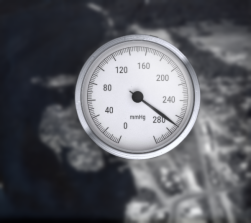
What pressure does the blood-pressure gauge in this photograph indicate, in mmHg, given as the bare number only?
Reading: 270
